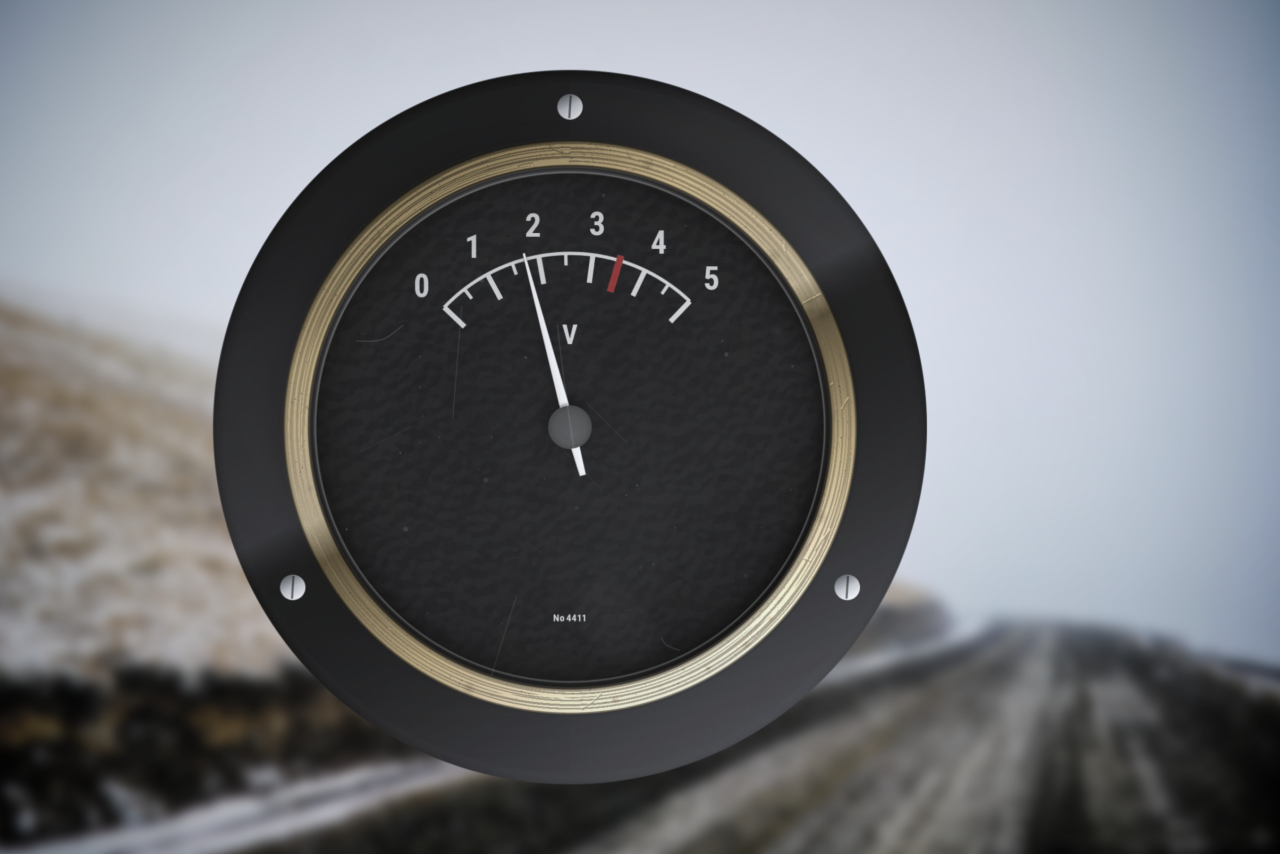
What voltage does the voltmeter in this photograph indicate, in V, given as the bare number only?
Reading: 1.75
